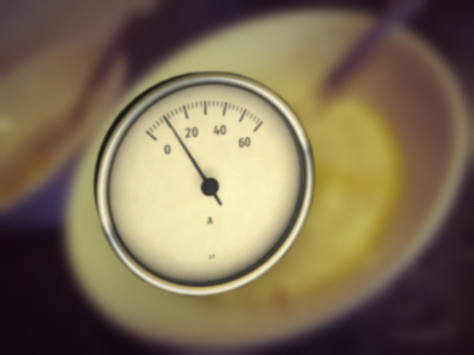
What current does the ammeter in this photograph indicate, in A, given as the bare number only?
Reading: 10
